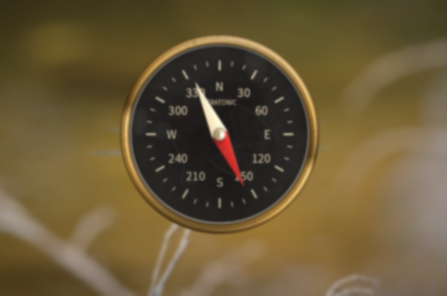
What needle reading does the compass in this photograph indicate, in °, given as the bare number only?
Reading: 155
